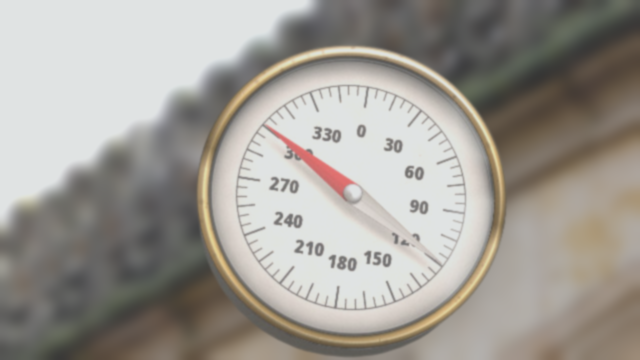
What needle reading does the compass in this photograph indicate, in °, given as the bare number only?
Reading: 300
